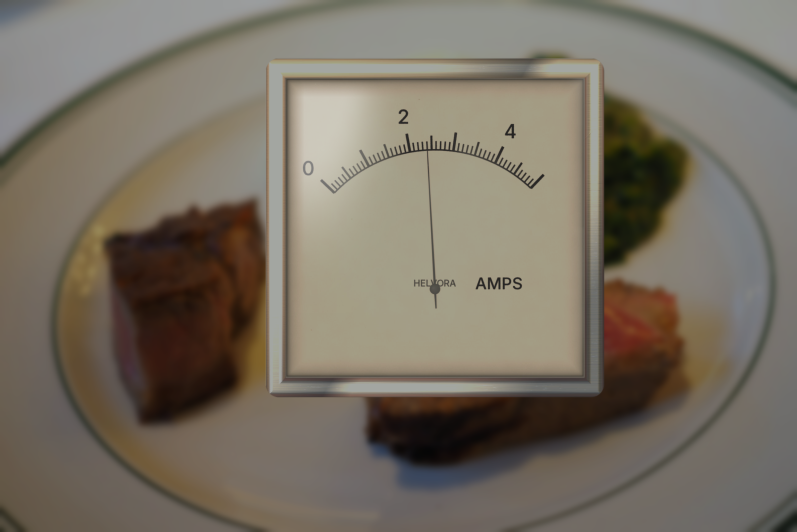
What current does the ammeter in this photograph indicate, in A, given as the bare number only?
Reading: 2.4
